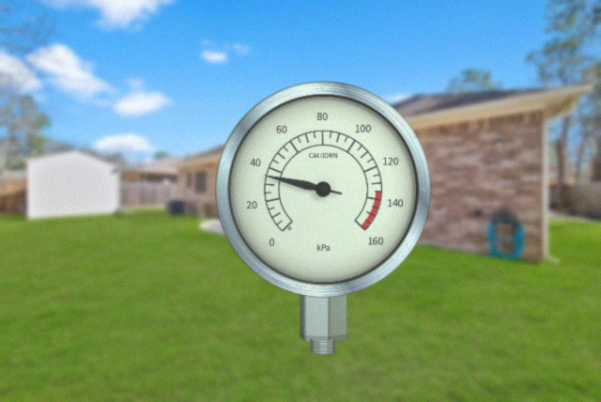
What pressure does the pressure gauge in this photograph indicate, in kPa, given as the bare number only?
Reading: 35
